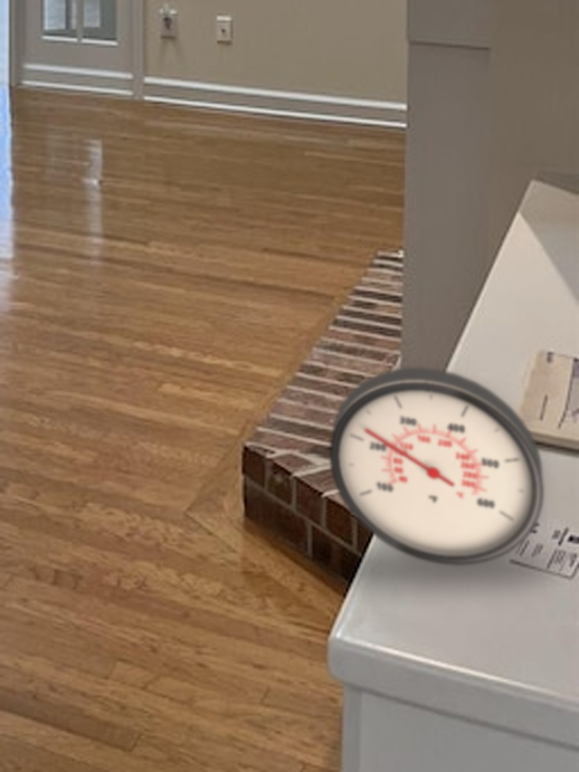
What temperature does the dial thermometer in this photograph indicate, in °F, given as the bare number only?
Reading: 225
